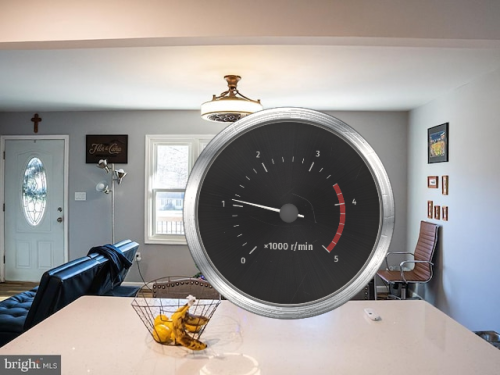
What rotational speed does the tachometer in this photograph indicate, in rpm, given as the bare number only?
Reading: 1100
